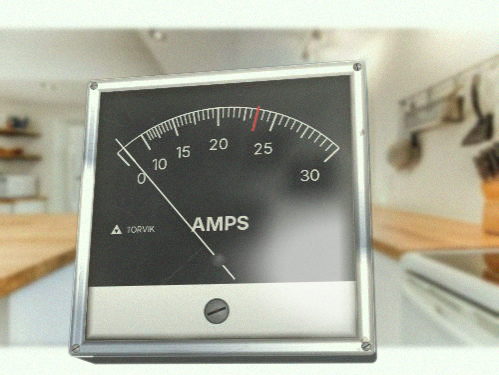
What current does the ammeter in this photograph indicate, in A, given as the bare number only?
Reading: 5
